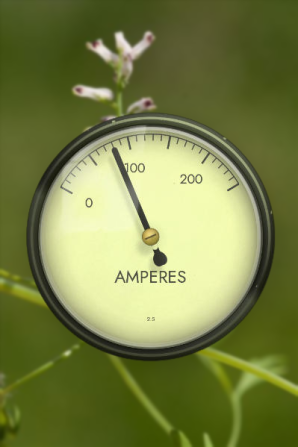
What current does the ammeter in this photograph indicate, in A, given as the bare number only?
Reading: 80
